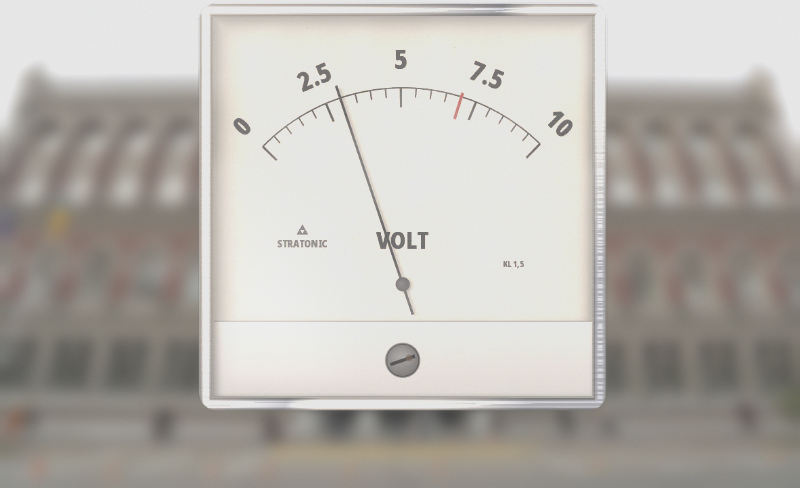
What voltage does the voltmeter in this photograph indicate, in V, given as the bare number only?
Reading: 3
